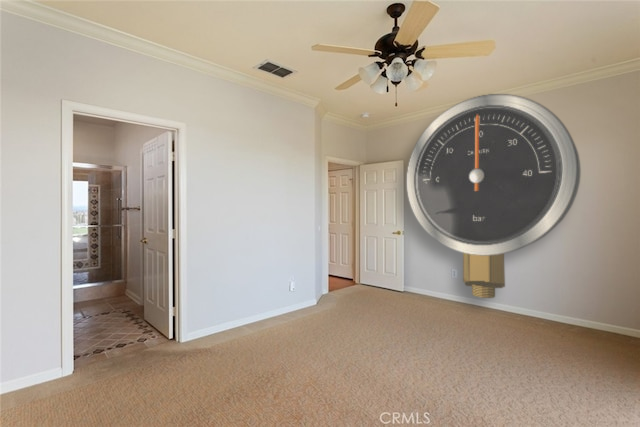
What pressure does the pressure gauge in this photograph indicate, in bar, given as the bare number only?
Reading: 20
